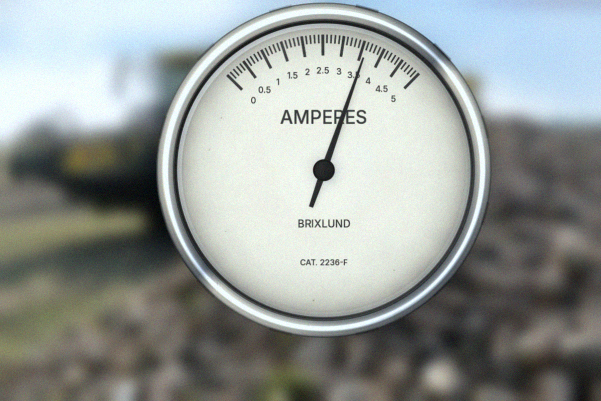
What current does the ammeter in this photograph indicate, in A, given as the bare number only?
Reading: 3.6
